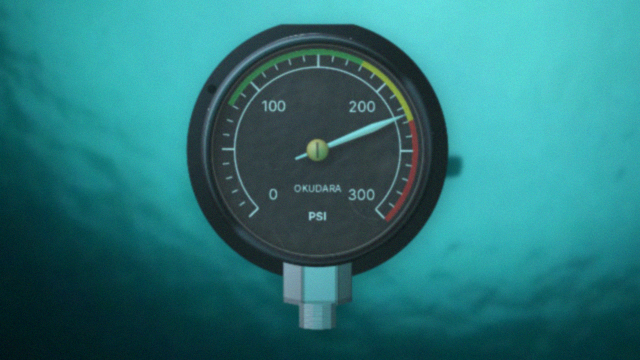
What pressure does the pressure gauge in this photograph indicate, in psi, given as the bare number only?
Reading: 225
